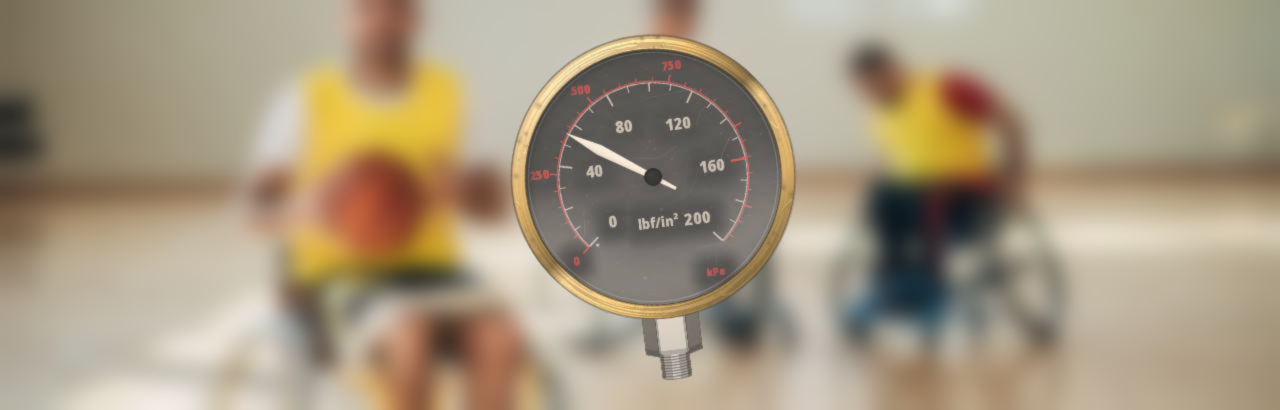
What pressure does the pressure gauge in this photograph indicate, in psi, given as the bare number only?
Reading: 55
